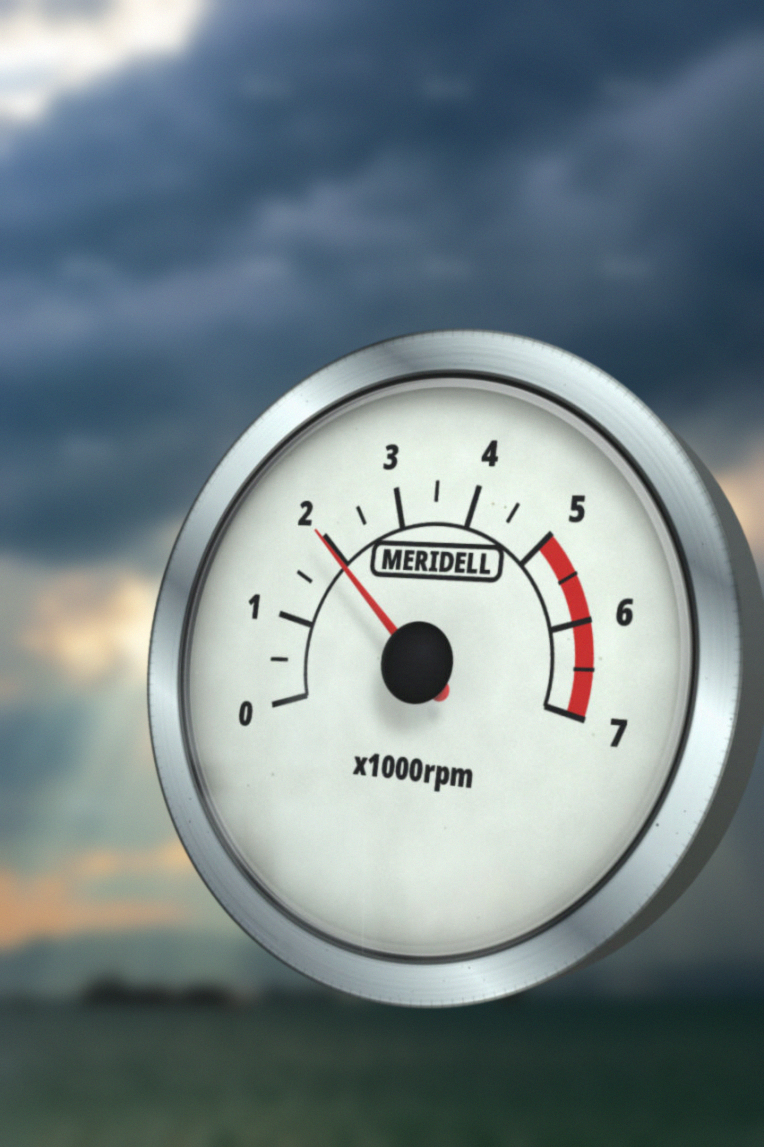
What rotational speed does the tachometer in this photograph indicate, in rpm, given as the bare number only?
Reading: 2000
